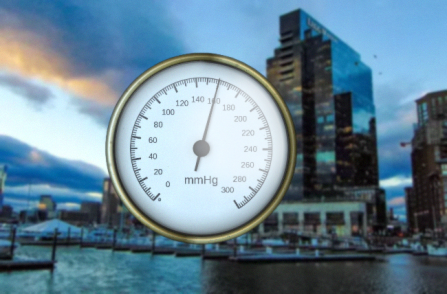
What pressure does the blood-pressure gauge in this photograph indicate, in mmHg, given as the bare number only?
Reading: 160
